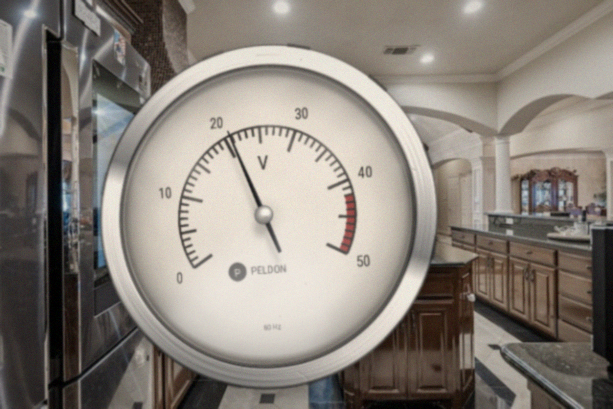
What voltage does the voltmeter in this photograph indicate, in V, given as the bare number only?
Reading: 21
